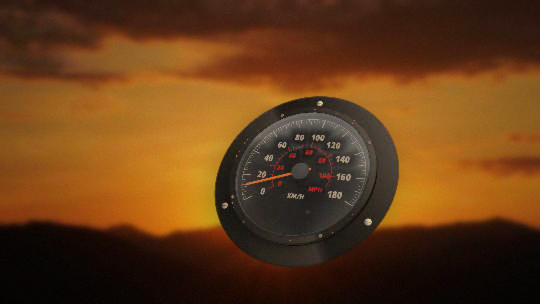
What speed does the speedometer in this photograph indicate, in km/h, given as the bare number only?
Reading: 10
